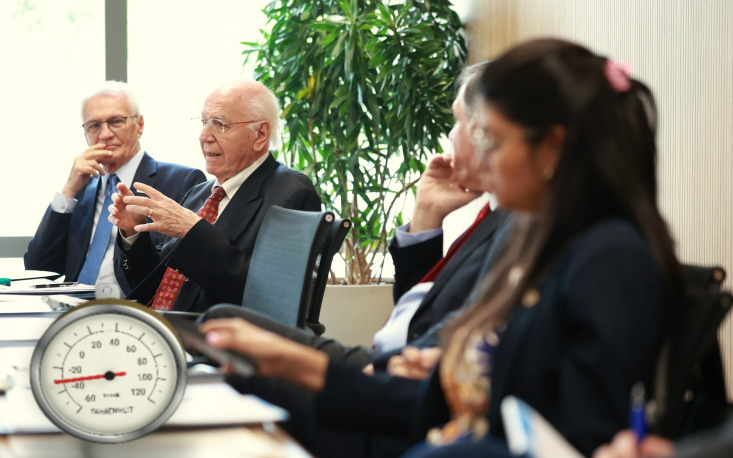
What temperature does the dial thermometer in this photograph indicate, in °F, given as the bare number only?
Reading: -30
